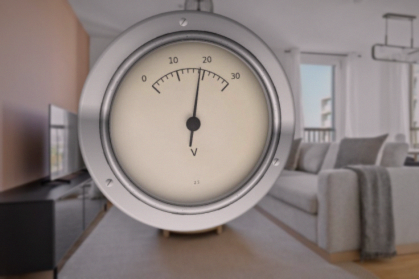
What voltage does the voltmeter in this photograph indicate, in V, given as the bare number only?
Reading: 18
